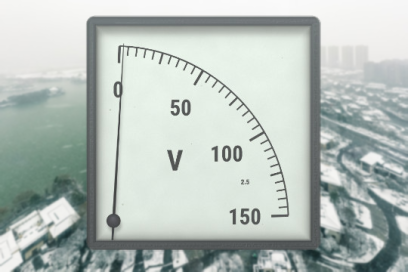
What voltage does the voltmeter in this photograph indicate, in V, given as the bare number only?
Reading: 2.5
